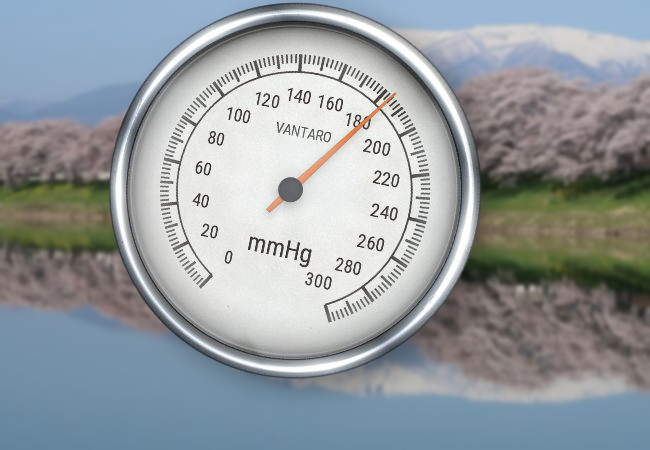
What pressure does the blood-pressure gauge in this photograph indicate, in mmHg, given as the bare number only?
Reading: 184
